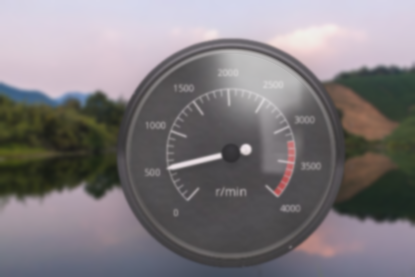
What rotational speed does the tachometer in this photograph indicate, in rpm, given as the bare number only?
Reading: 500
